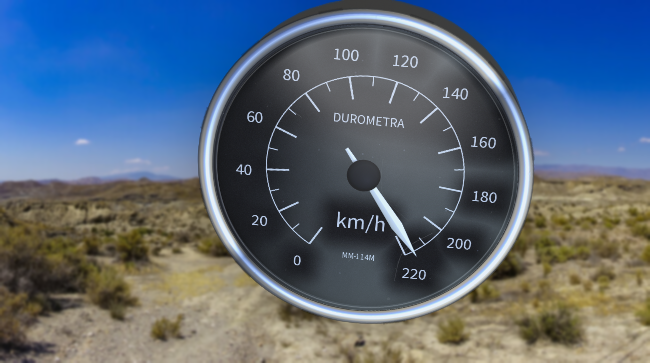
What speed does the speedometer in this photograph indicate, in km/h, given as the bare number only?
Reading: 215
